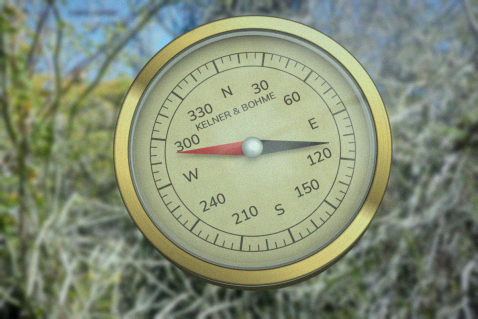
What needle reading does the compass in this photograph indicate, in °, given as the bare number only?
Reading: 290
